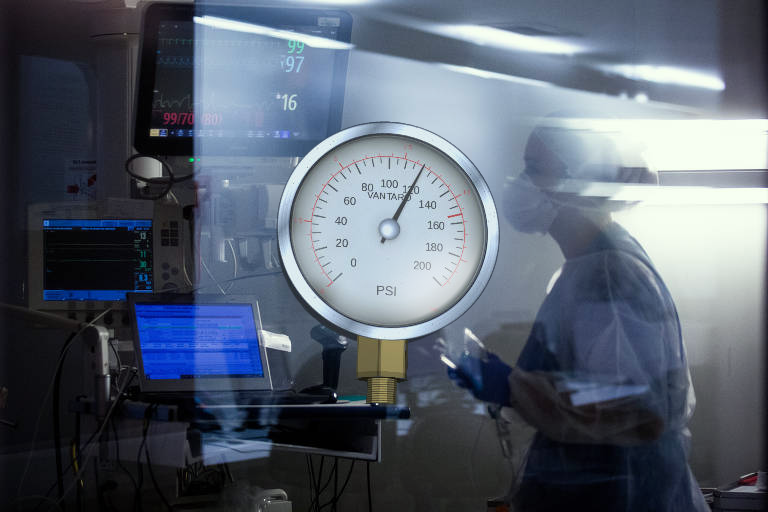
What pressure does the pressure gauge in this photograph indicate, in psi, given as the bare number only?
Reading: 120
